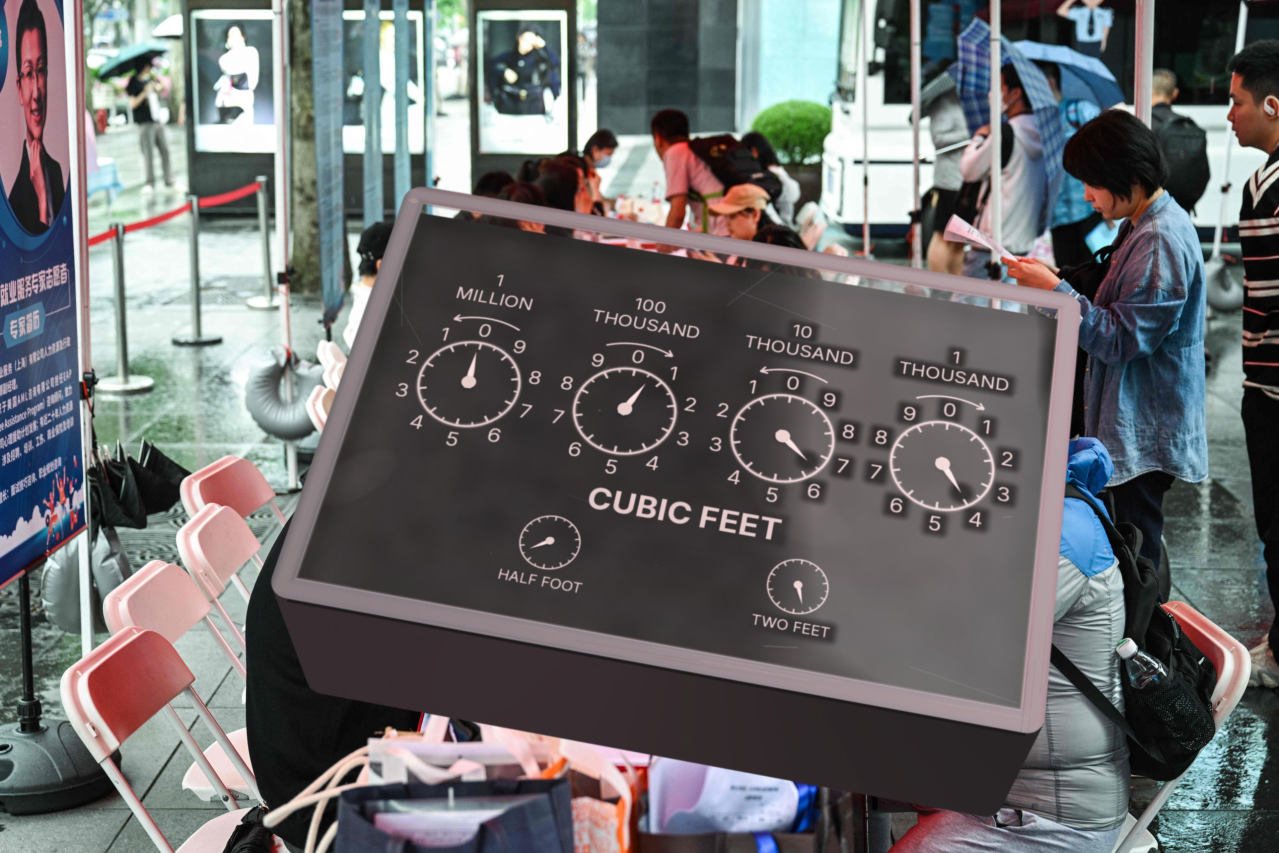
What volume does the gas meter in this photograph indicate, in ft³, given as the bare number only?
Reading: 6400
